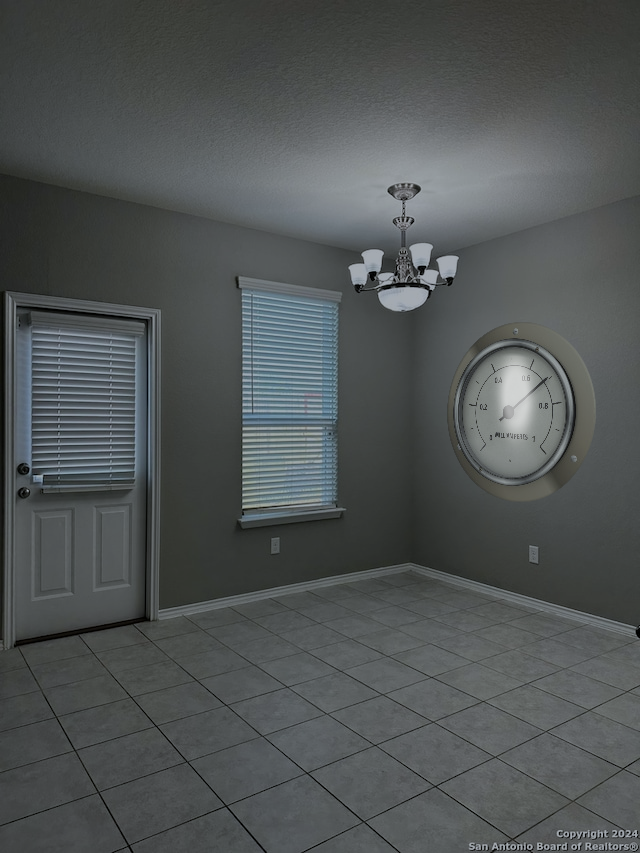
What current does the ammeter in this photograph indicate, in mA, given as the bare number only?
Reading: 0.7
